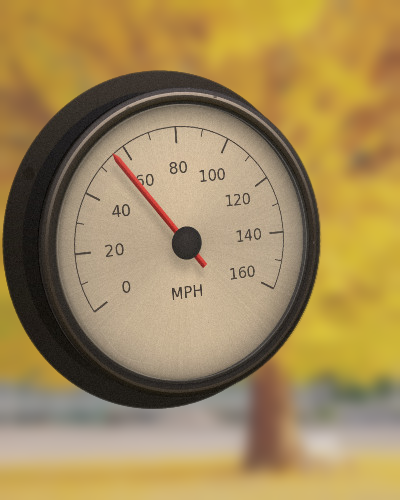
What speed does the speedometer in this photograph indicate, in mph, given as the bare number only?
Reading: 55
